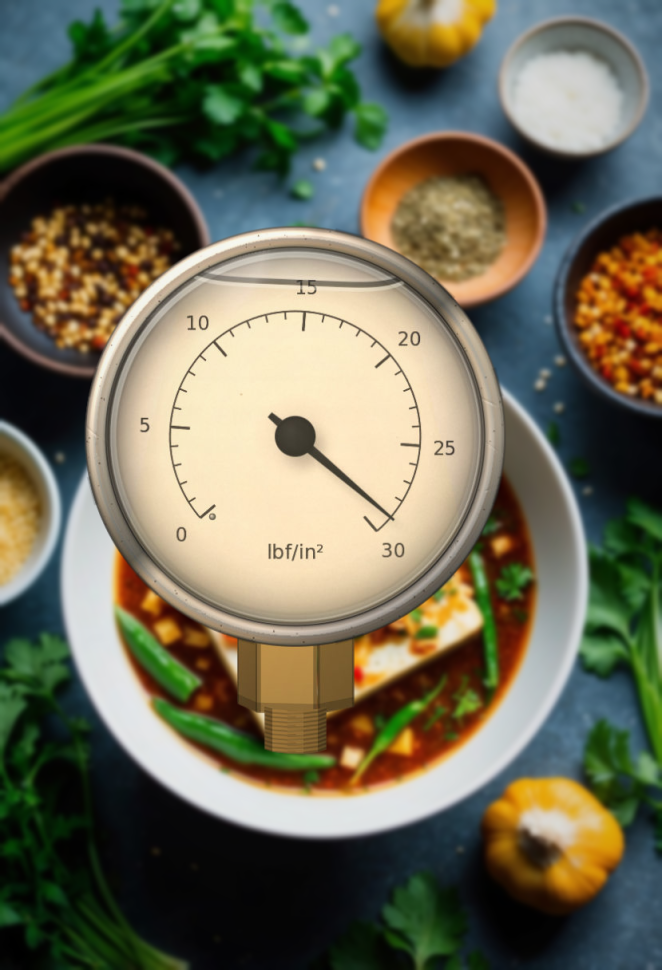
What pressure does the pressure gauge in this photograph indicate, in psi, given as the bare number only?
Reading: 29
